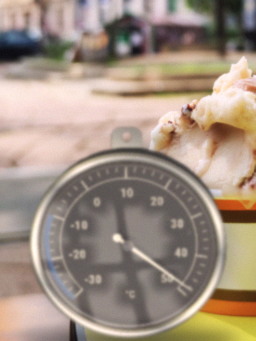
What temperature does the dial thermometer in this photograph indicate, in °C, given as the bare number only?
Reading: 48
